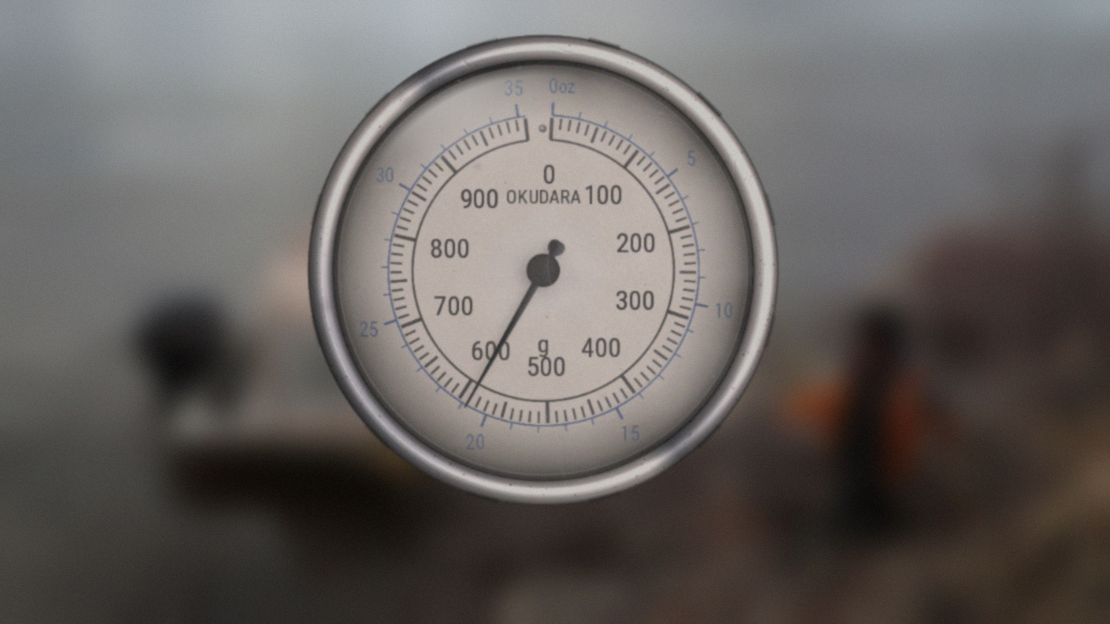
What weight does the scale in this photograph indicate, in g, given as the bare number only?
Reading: 590
